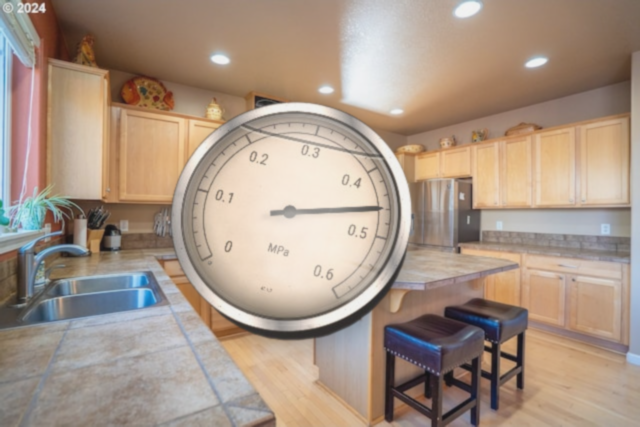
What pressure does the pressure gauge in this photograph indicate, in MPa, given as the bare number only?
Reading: 0.46
